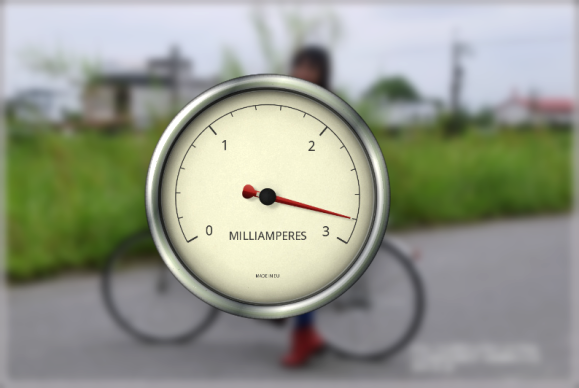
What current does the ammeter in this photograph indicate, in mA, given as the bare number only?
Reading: 2.8
